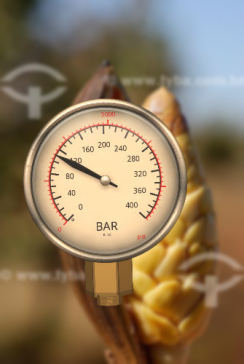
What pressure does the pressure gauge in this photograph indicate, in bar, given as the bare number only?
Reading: 110
